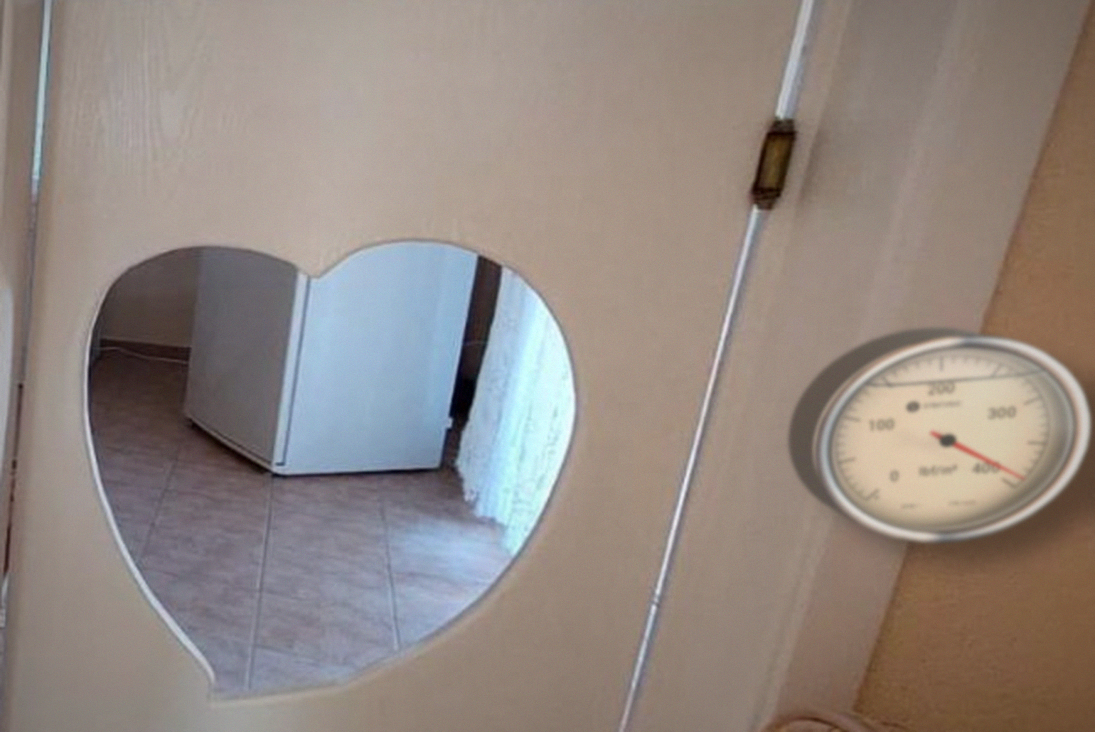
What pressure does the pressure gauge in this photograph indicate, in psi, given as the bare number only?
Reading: 390
